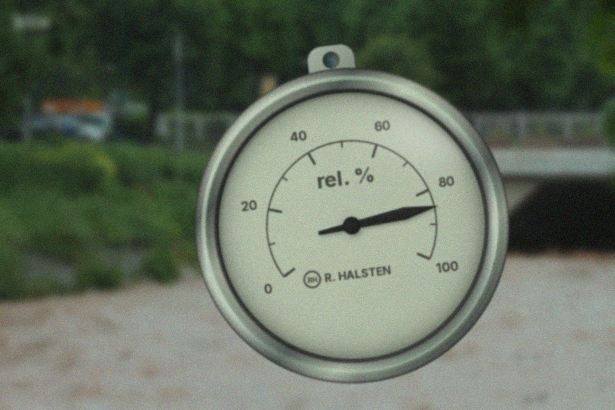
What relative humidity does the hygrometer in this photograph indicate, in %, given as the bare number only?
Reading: 85
